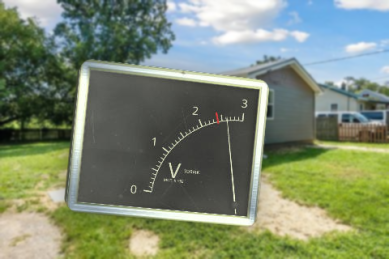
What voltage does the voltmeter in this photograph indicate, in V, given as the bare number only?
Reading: 2.6
